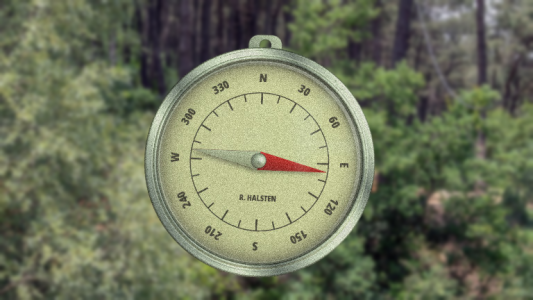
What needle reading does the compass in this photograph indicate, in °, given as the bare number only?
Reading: 97.5
